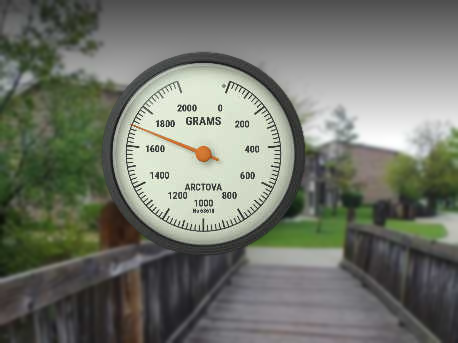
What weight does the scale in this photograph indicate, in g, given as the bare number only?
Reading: 1700
